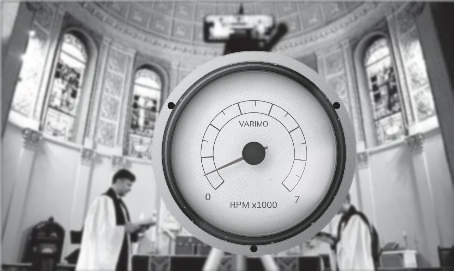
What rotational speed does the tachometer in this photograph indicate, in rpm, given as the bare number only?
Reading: 500
